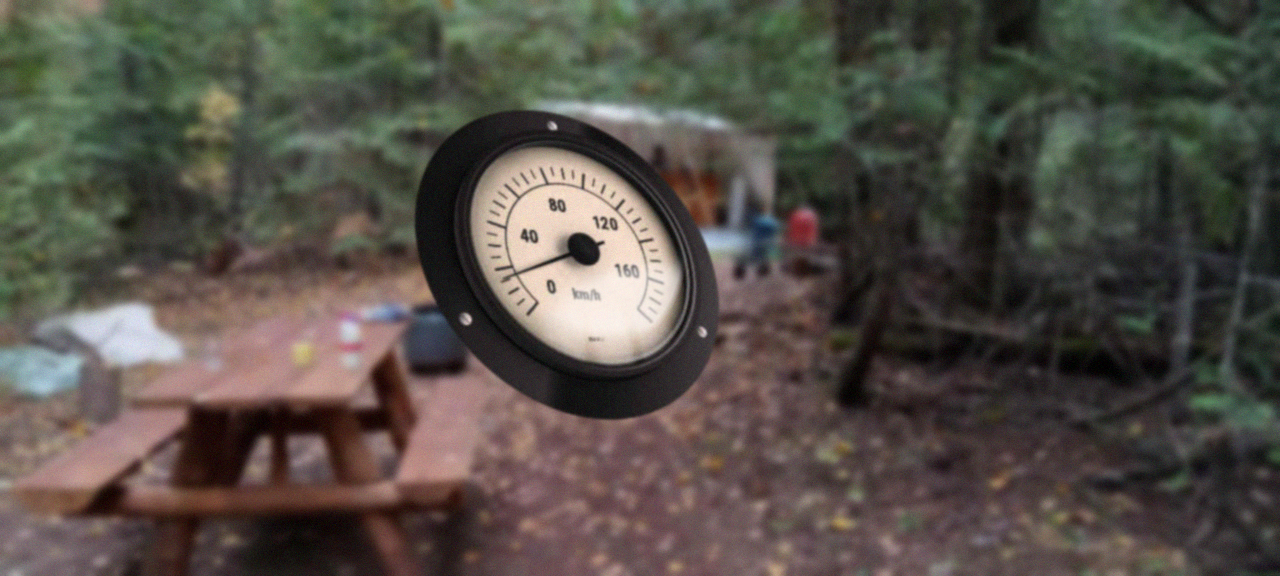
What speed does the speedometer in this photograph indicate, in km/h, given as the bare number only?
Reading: 15
